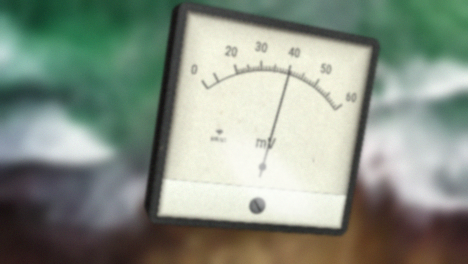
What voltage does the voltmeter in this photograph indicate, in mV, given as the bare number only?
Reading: 40
